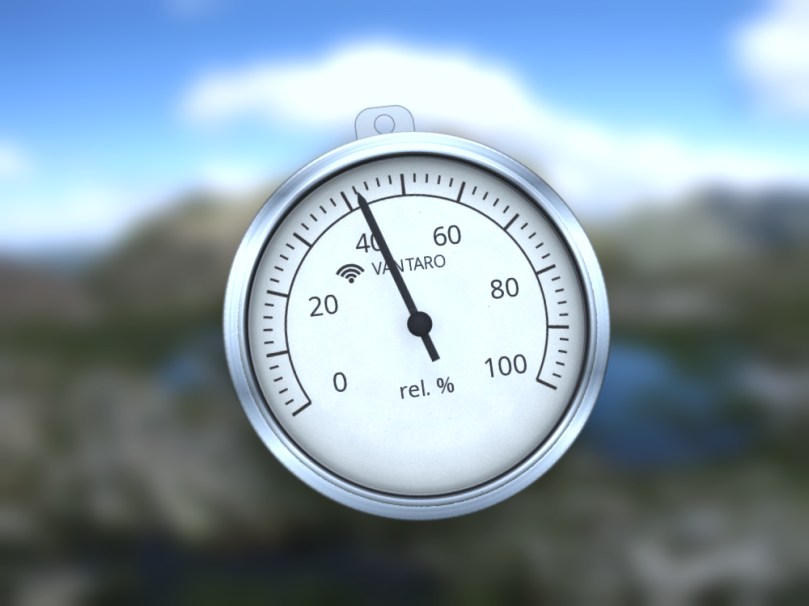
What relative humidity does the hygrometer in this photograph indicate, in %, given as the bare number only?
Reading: 42
